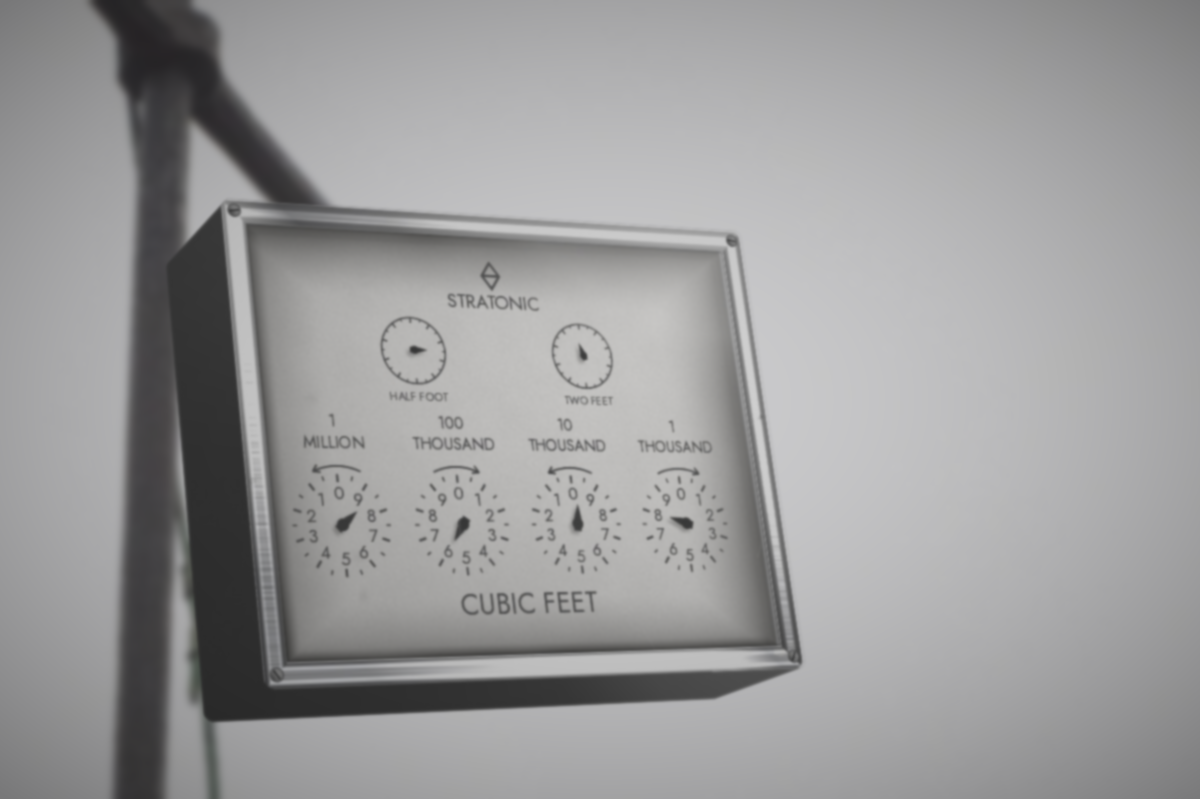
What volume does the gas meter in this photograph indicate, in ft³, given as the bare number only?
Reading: 859800
